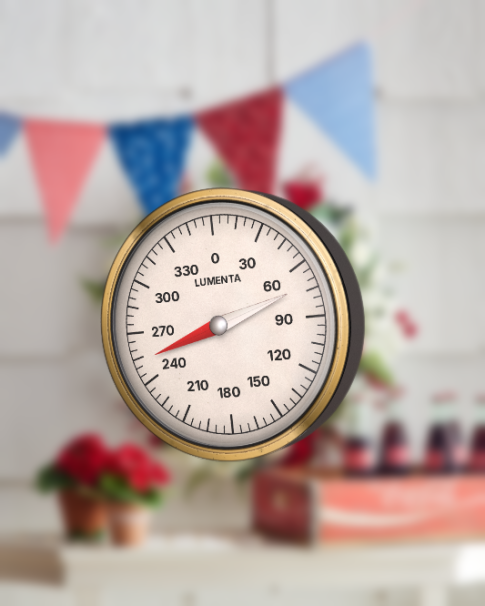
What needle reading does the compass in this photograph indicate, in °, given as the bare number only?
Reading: 252.5
